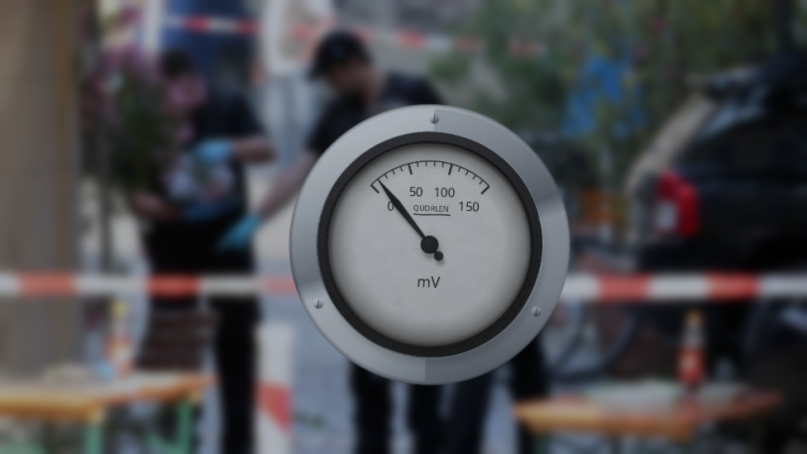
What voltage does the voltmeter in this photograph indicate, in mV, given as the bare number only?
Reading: 10
